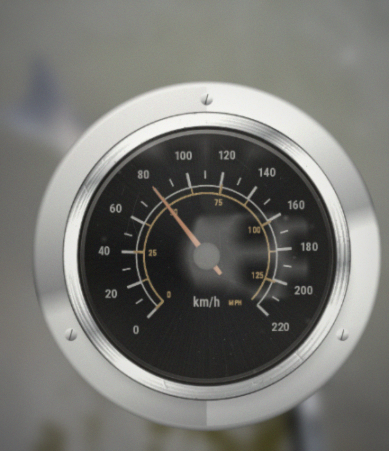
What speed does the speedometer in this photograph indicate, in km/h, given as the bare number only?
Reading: 80
